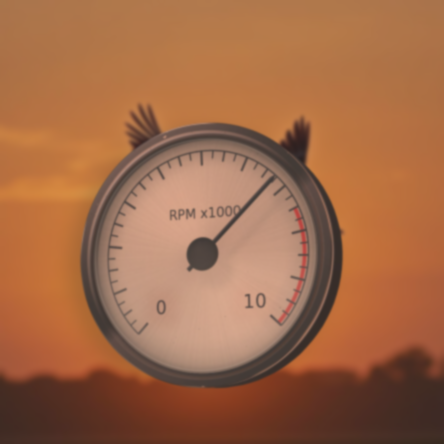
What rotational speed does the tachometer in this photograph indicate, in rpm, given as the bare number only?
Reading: 6750
